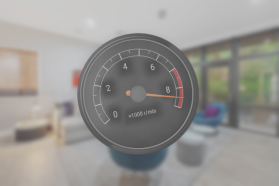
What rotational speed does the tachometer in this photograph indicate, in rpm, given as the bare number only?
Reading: 8500
